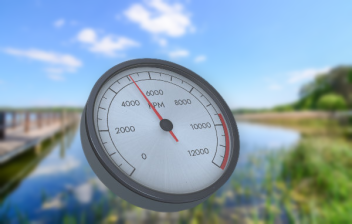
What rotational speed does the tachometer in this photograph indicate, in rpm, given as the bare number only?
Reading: 5000
